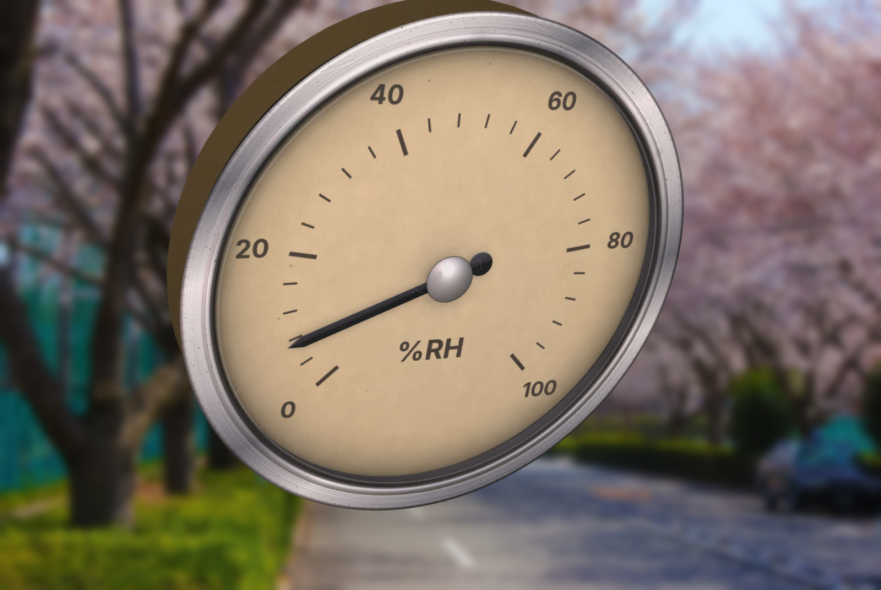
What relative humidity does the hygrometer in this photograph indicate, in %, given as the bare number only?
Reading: 8
